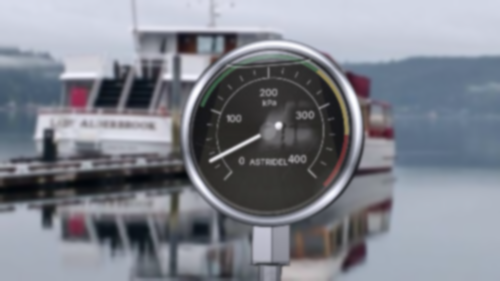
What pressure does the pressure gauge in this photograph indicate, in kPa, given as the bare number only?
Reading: 30
